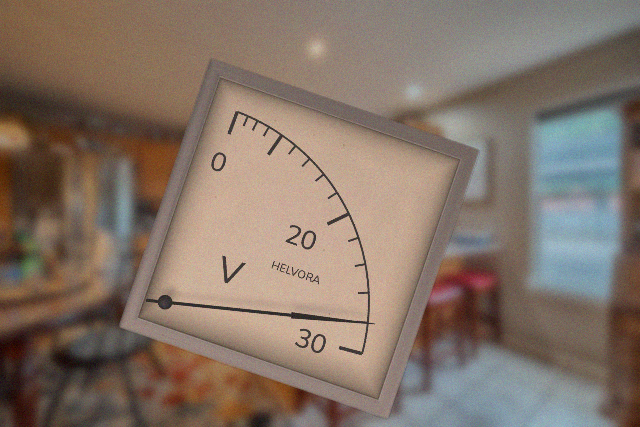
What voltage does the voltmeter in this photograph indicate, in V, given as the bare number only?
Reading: 28
